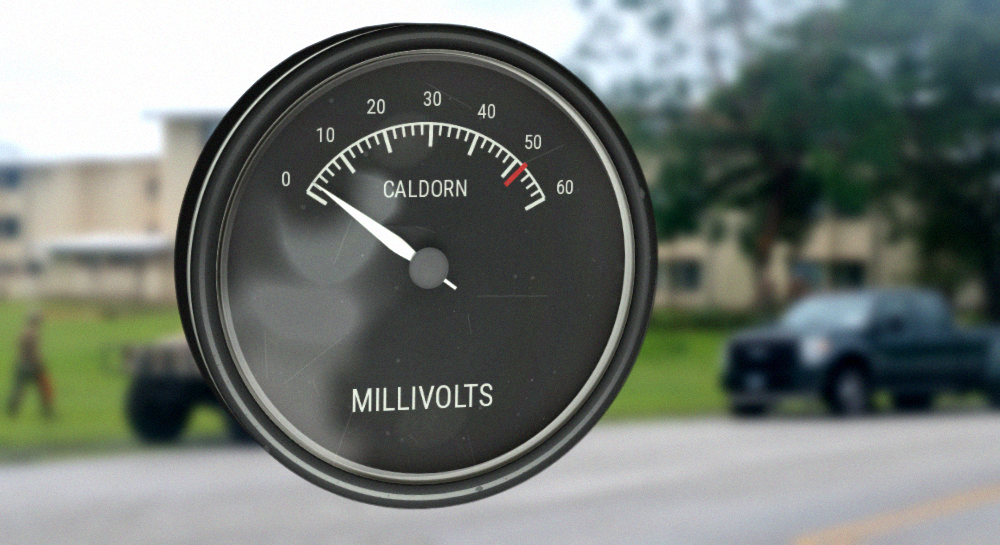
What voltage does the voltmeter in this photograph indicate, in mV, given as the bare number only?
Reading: 2
